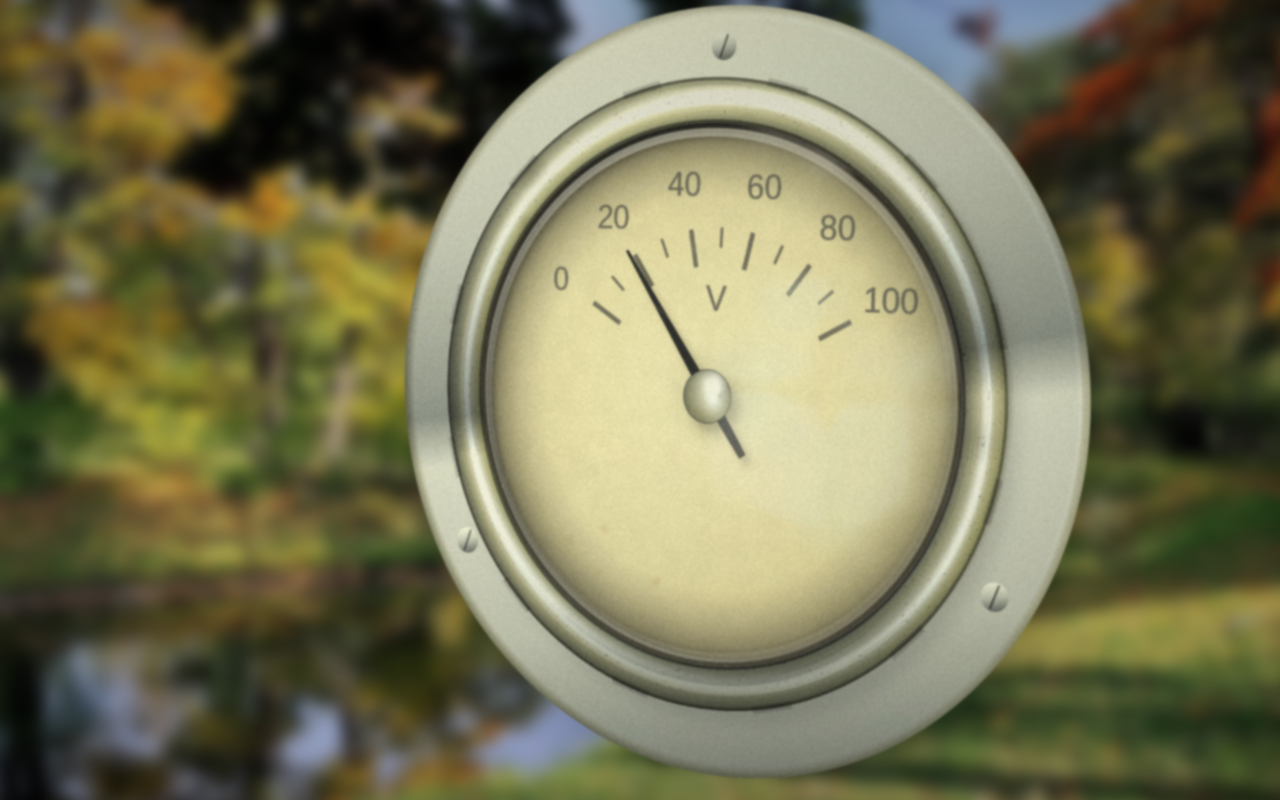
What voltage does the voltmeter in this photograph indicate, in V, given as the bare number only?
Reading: 20
